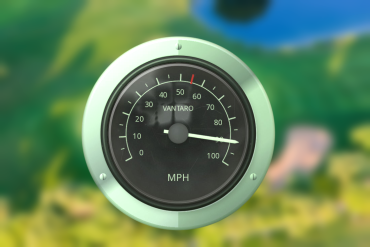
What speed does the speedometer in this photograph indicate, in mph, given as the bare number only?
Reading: 90
